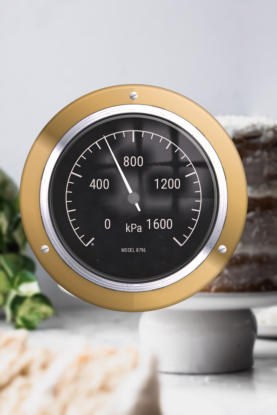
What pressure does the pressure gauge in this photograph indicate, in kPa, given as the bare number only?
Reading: 650
